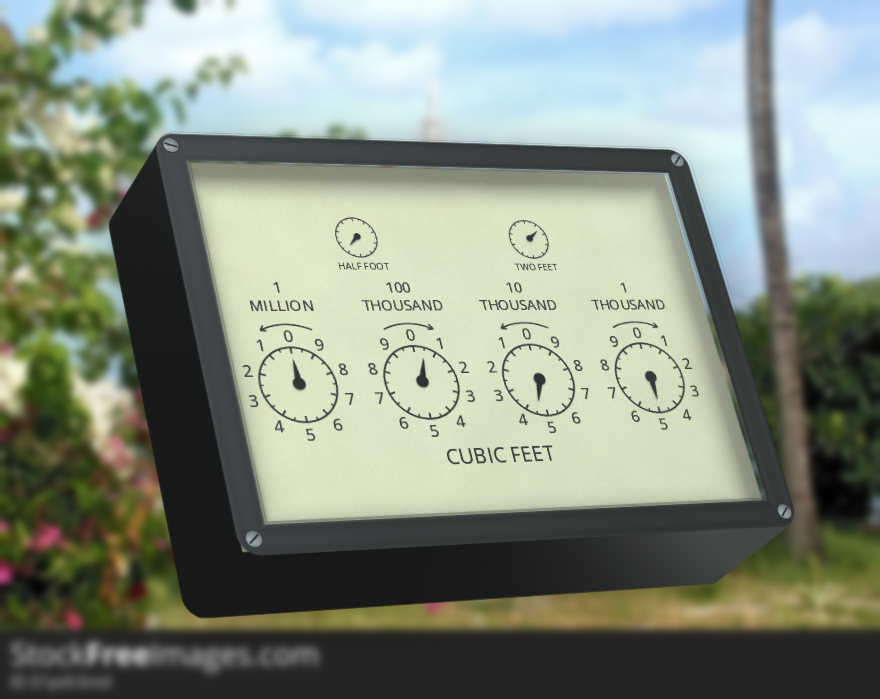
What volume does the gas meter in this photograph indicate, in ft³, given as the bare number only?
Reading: 4500
